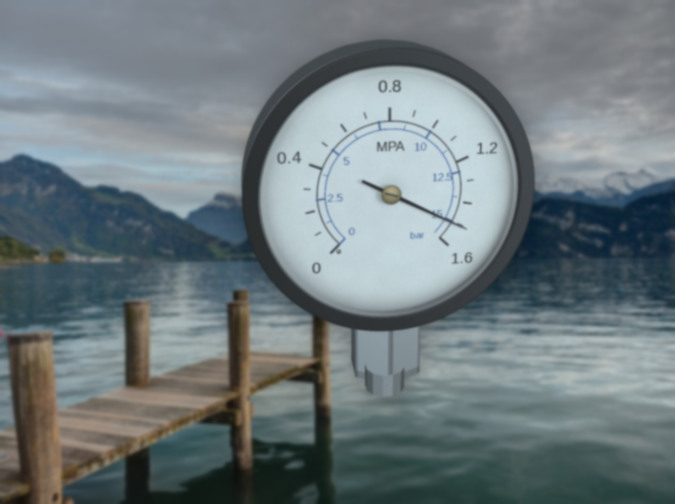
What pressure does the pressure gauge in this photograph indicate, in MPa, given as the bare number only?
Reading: 1.5
